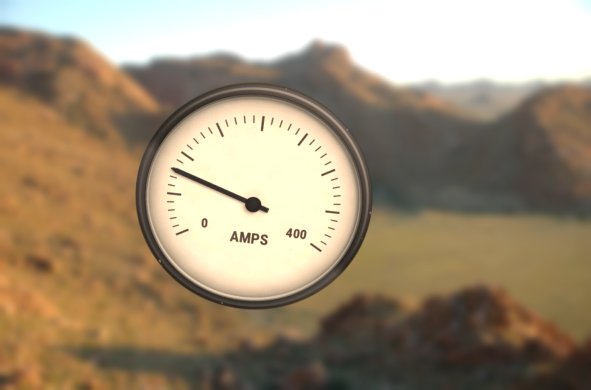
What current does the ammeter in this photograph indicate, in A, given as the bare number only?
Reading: 80
